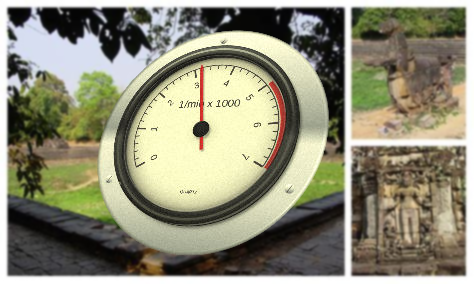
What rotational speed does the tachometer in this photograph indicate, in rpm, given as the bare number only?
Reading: 3200
